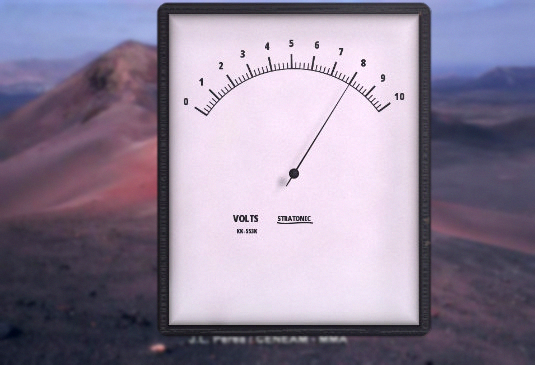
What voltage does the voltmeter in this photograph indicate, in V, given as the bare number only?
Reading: 8
